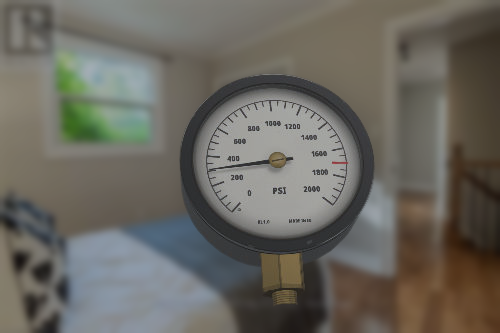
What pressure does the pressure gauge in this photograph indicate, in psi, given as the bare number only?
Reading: 300
